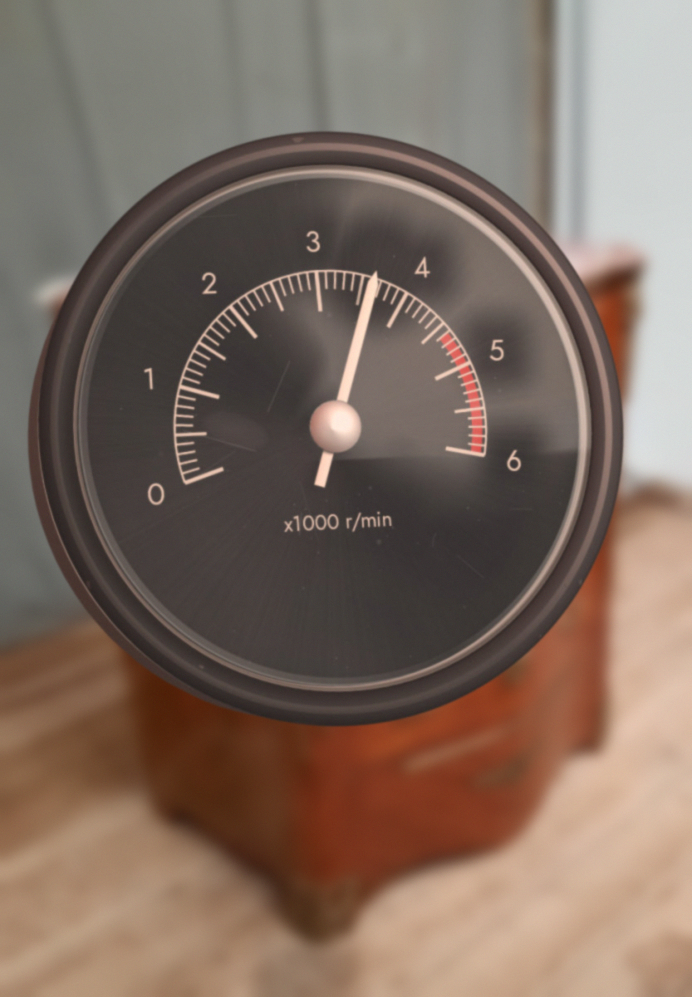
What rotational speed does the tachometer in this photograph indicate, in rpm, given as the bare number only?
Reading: 3600
